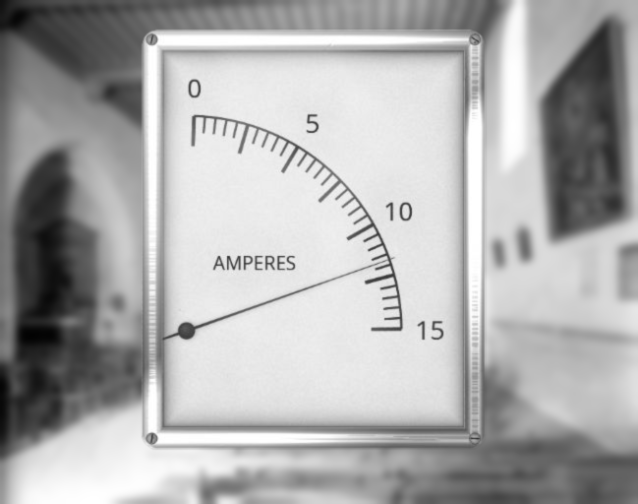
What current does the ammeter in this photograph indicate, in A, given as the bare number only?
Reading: 11.75
